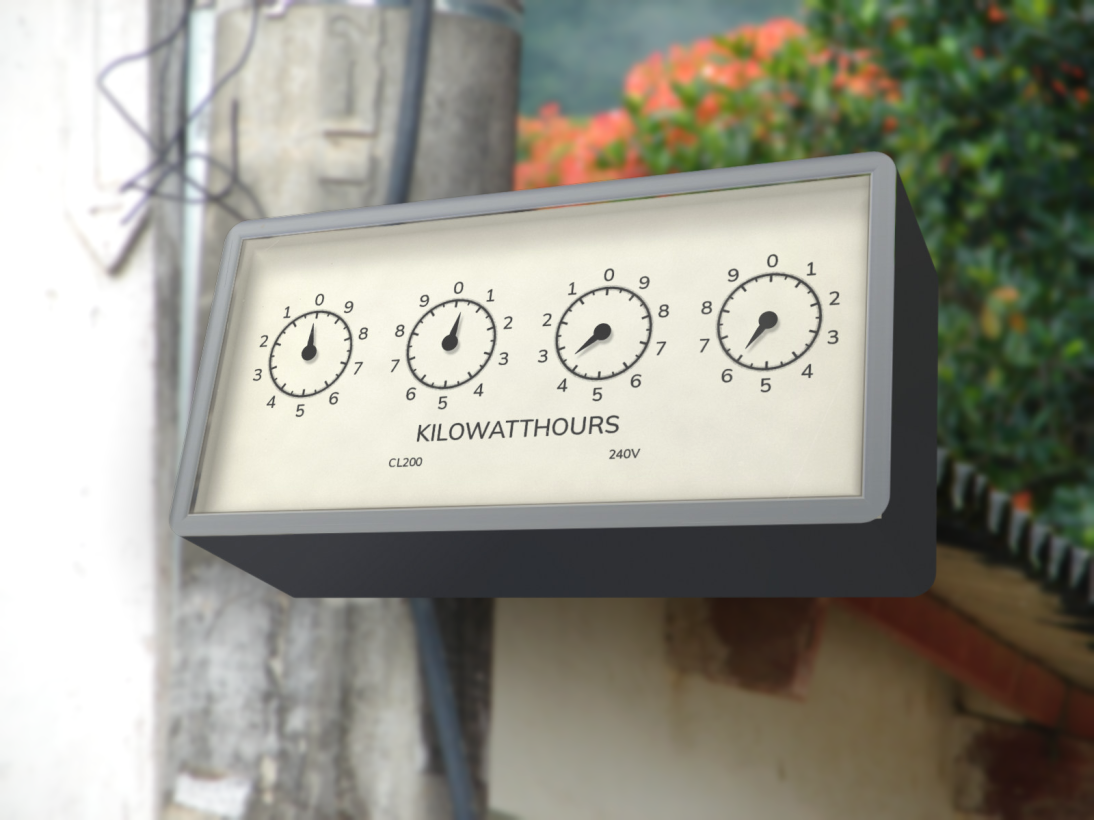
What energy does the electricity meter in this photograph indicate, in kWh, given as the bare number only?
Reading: 36
